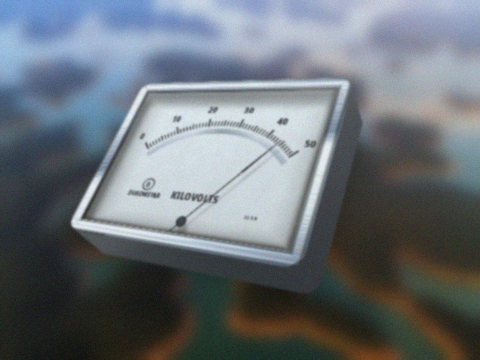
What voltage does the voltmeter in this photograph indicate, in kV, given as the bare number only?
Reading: 45
